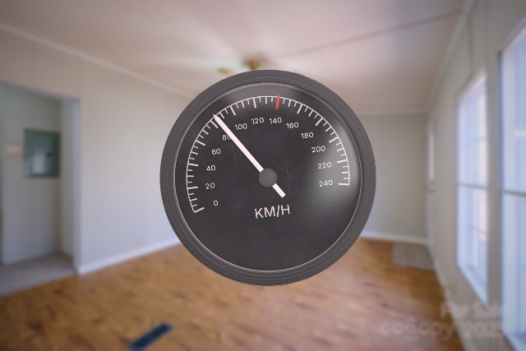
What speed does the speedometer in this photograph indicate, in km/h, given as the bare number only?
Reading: 85
